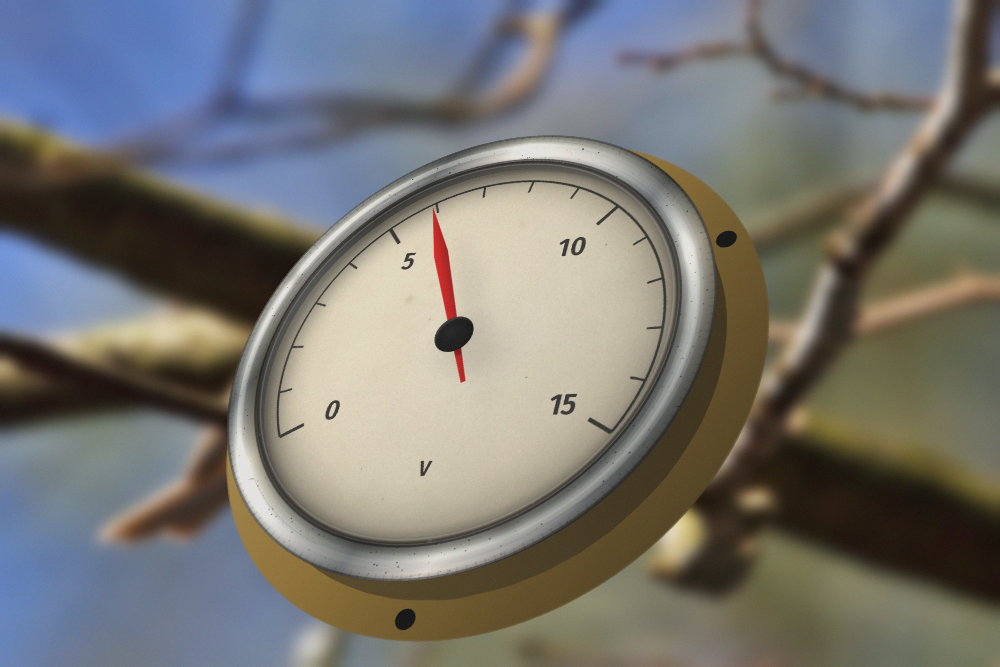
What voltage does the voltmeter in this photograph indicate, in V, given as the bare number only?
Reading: 6
